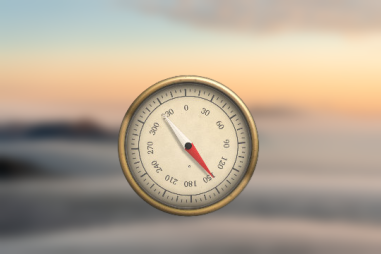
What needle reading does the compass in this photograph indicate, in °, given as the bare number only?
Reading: 145
